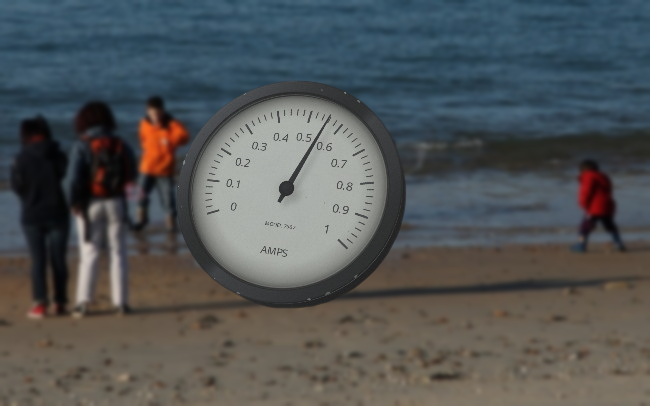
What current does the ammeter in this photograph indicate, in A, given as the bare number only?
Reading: 0.56
